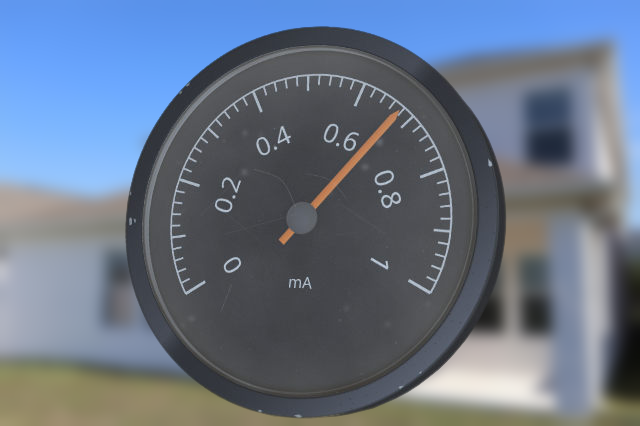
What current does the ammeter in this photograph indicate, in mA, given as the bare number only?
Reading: 0.68
